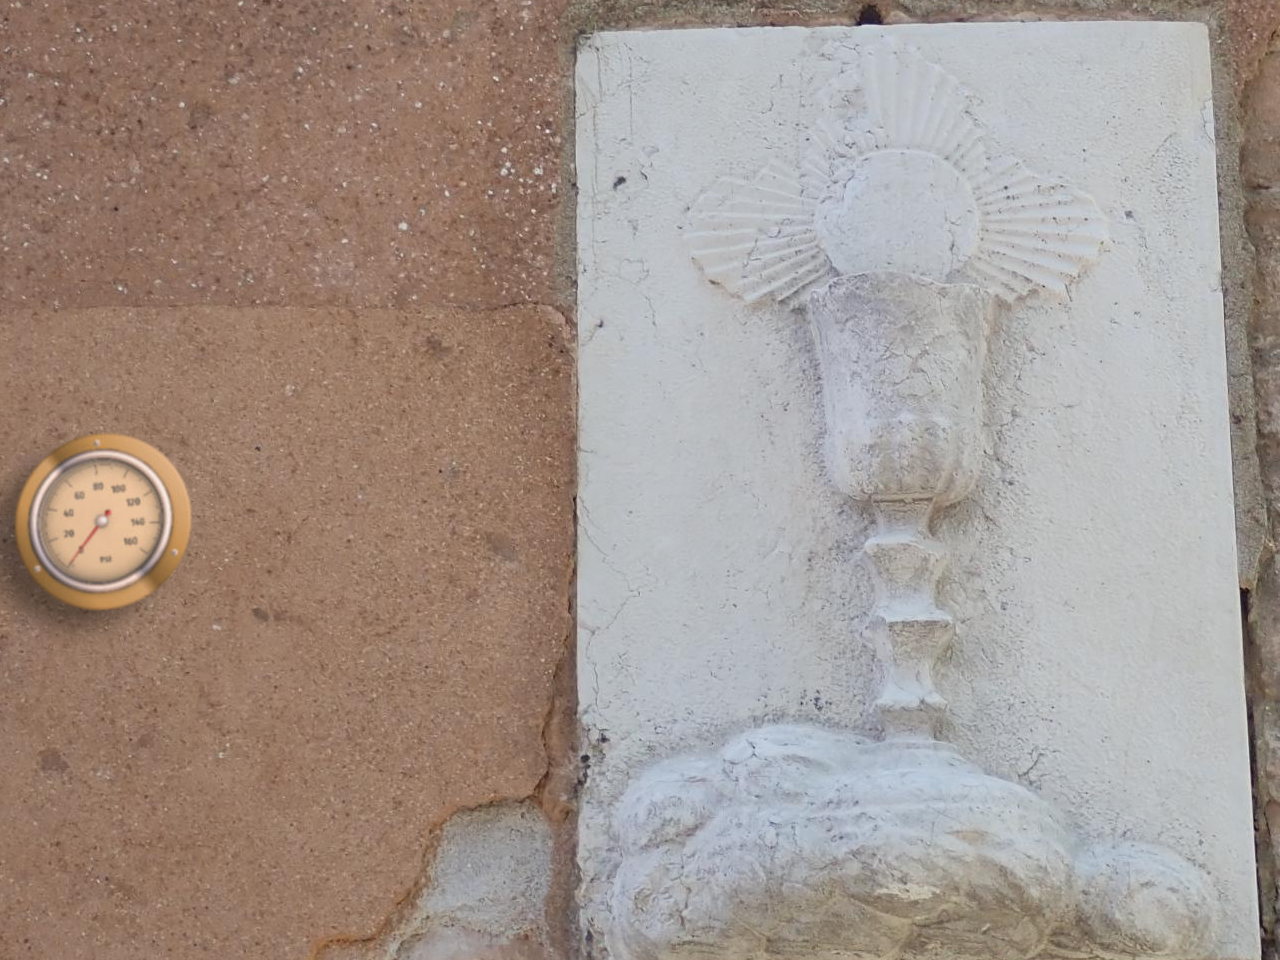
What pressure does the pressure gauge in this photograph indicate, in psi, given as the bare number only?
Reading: 0
